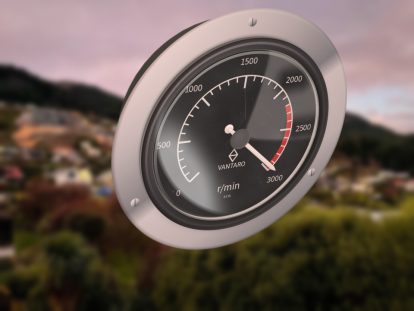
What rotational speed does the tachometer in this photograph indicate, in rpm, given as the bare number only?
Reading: 2950
